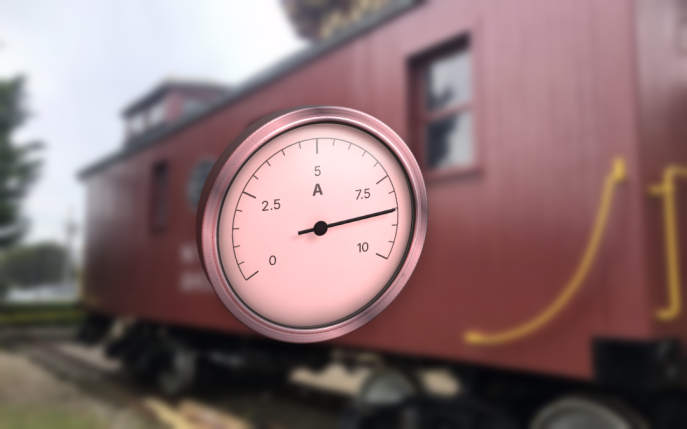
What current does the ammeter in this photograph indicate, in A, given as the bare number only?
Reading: 8.5
